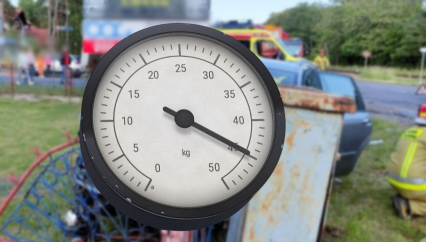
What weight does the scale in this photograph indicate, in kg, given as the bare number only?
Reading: 45
